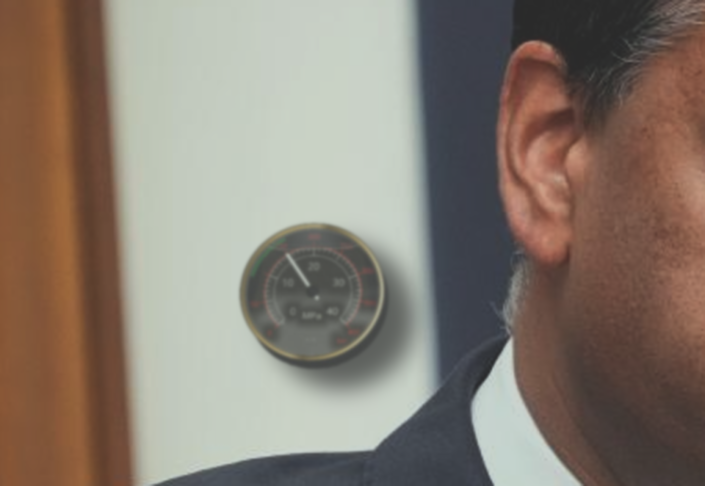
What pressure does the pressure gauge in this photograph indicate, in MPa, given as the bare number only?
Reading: 15
